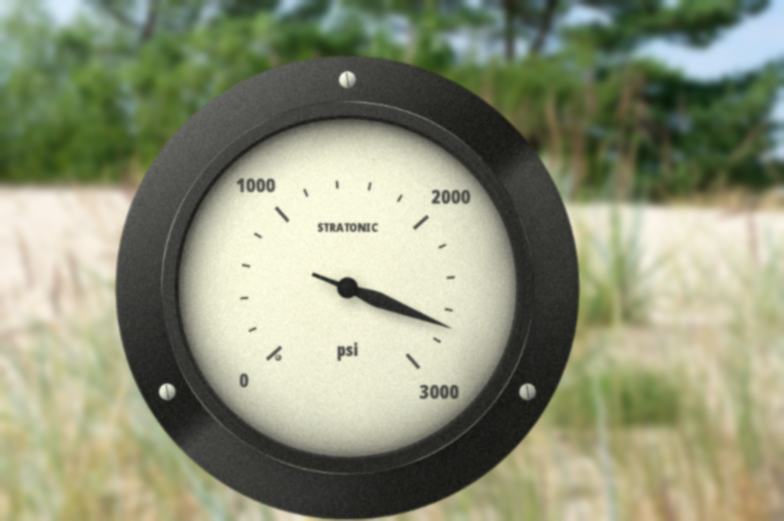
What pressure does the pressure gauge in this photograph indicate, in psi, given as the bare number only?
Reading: 2700
